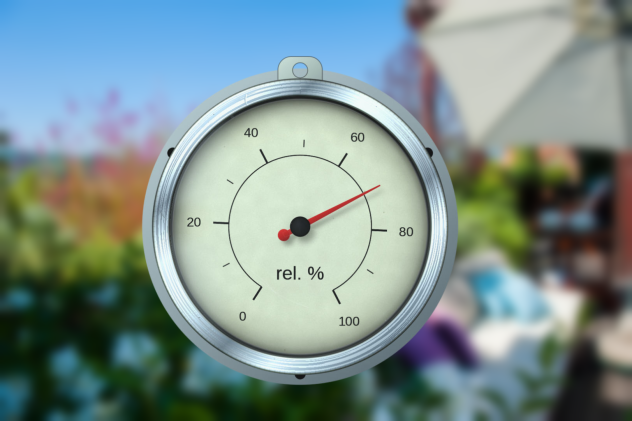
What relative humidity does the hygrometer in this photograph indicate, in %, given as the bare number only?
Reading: 70
